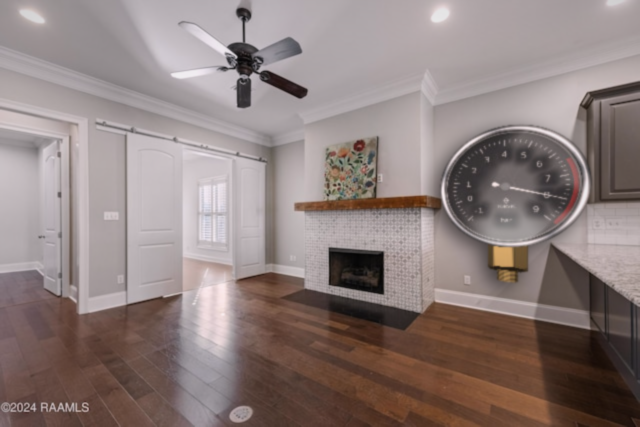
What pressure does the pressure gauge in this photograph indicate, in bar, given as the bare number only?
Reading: 8
